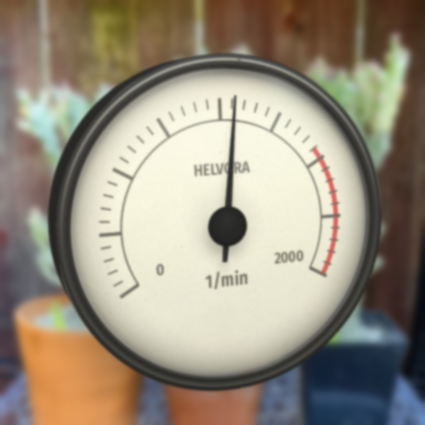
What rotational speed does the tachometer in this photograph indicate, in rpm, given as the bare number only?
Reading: 1050
